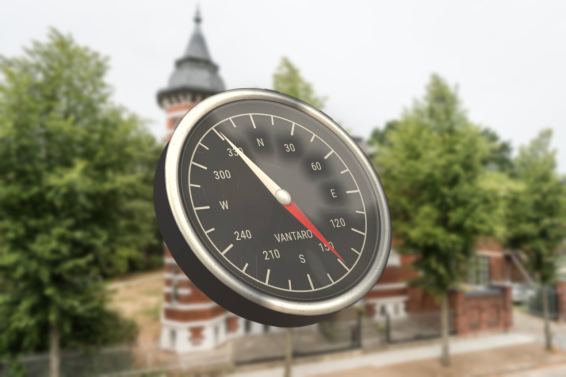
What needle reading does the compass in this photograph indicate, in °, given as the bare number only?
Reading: 150
